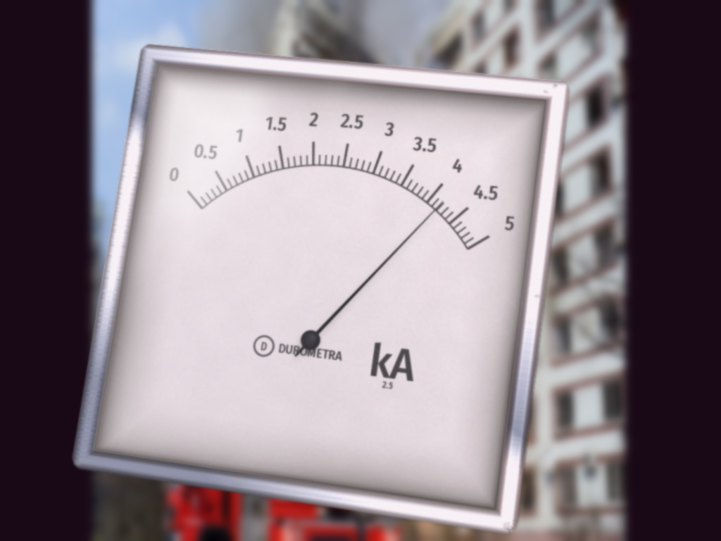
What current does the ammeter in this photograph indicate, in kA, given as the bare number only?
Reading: 4.2
